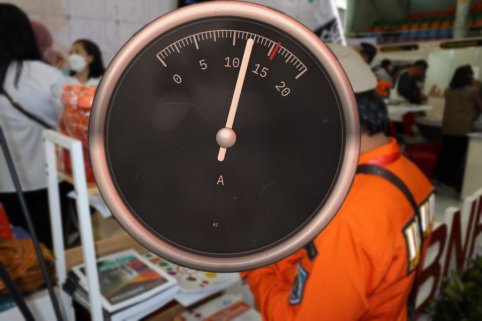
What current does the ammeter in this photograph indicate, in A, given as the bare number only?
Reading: 12
